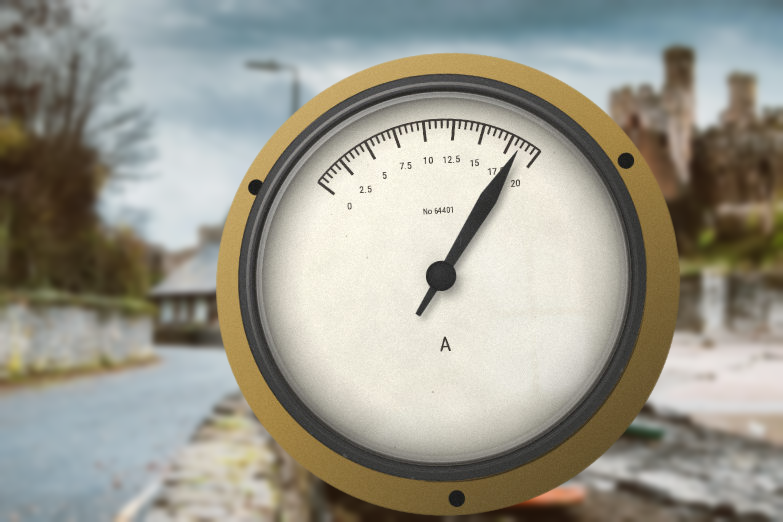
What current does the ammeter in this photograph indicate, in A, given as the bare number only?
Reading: 18.5
